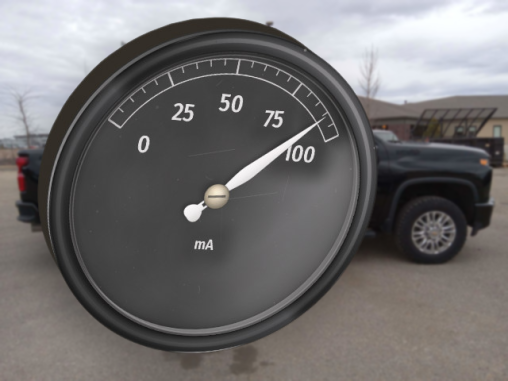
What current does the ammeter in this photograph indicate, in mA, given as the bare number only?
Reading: 90
